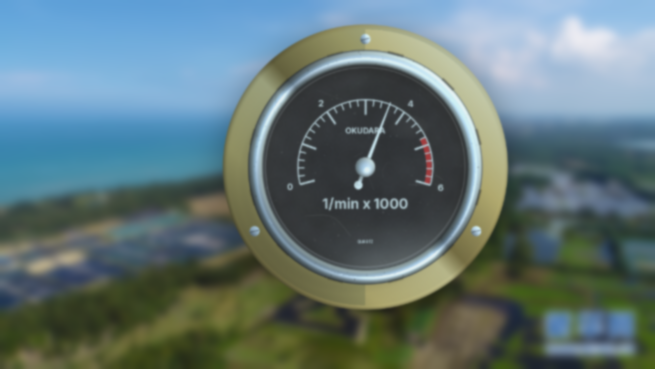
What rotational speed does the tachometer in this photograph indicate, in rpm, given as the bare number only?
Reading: 3600
